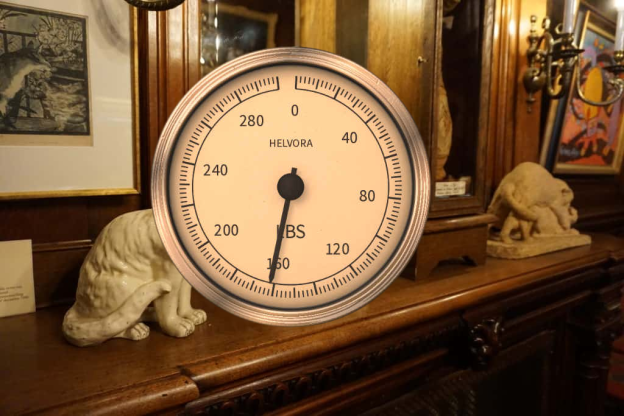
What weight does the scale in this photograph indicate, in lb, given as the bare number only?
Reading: 162
